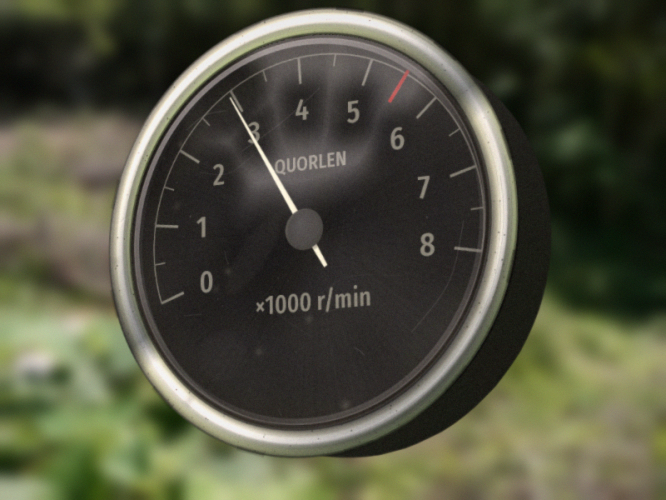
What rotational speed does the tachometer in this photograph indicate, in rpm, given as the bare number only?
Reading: 3000
